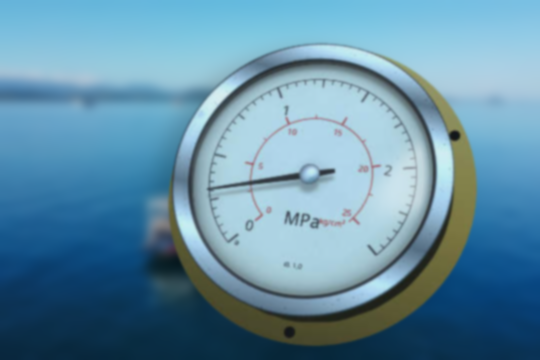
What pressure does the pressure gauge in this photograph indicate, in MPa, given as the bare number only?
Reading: 0.3
